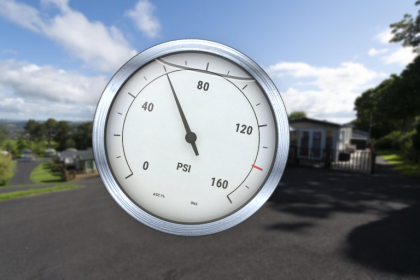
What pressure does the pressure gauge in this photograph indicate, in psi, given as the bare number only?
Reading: 60
